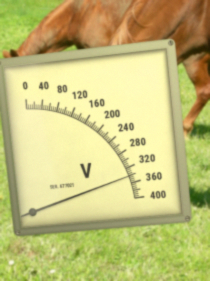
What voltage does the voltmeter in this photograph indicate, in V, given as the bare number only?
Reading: 340
